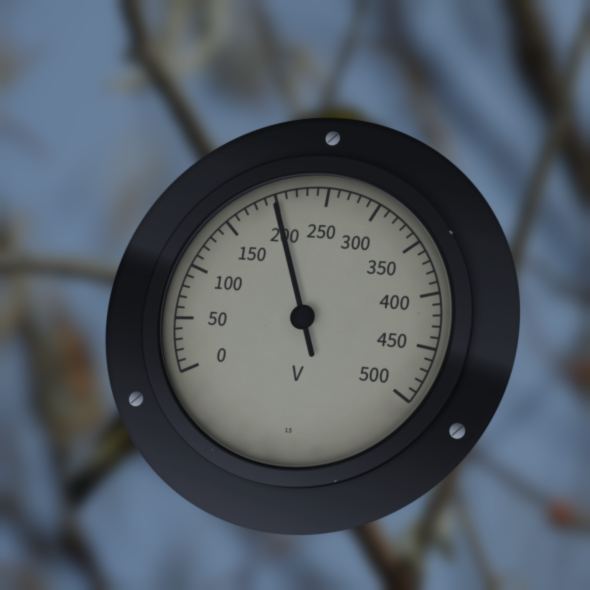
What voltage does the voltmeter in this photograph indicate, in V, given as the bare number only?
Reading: 200
